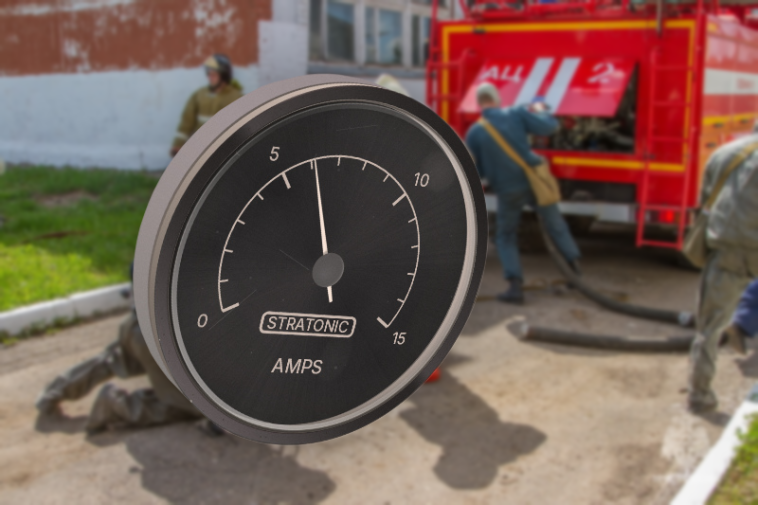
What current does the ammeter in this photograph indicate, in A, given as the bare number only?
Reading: 6
